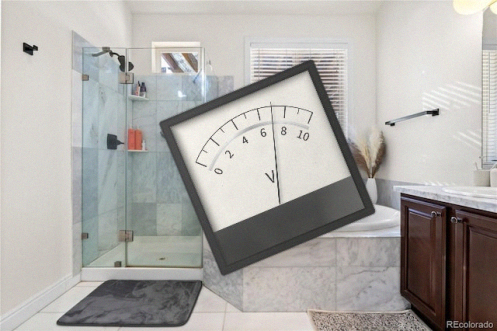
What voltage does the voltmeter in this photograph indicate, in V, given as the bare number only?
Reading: 7
